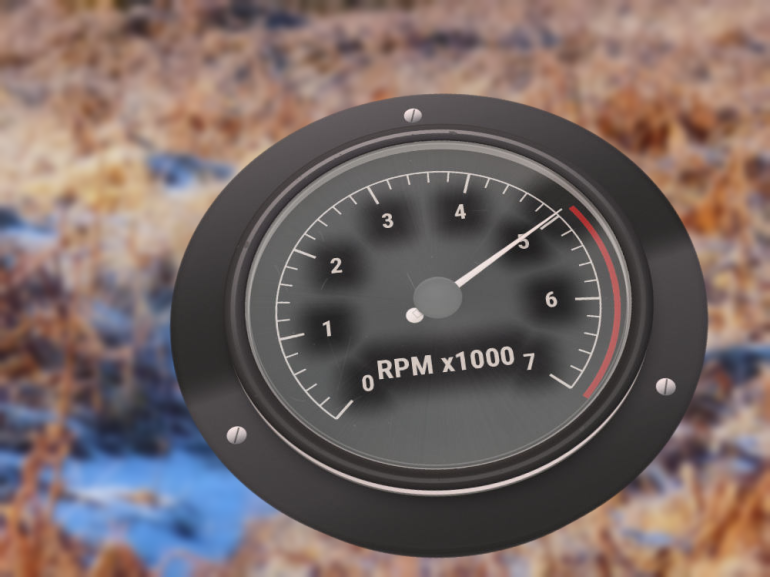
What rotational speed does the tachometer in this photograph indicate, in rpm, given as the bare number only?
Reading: 5000
